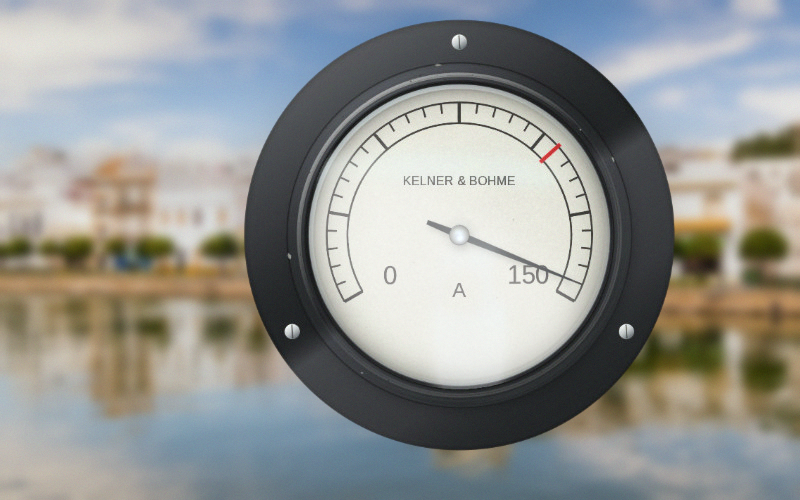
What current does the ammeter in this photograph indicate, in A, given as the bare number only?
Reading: 145
